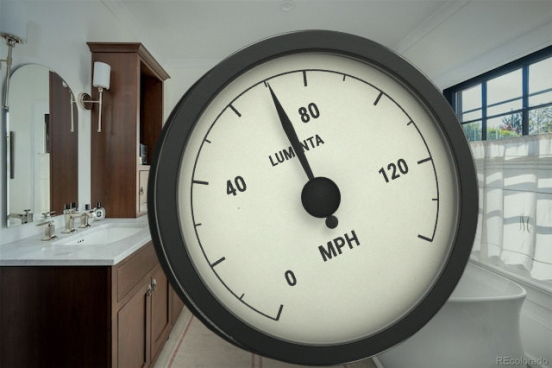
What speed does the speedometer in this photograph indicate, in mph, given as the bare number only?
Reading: 70
